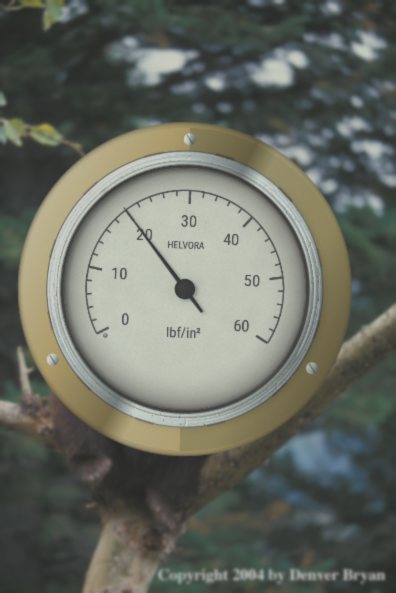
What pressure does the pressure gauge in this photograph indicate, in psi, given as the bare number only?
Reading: 20
